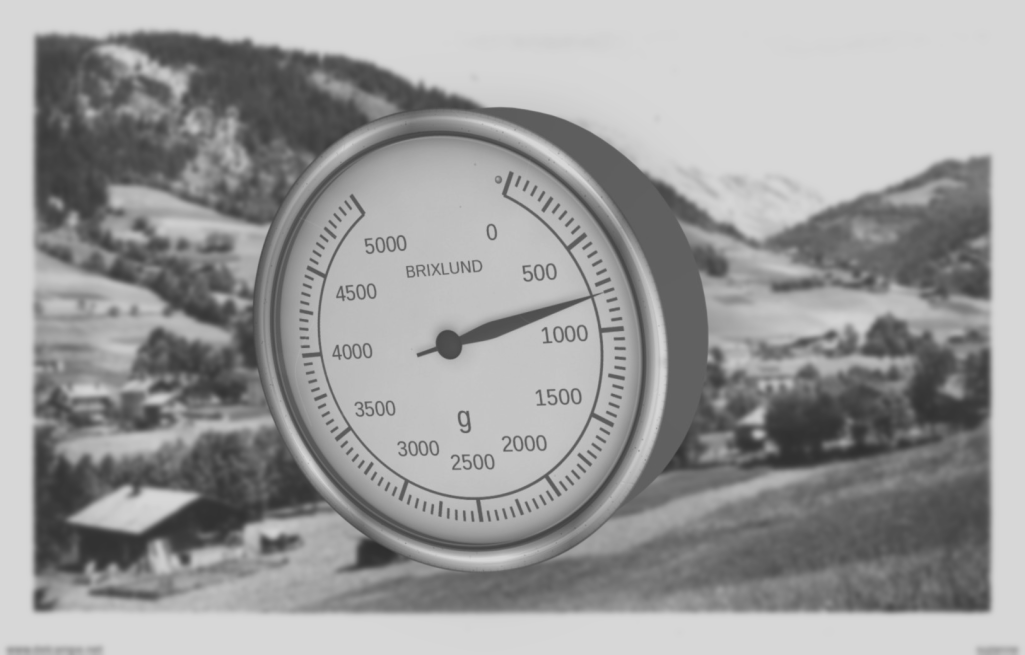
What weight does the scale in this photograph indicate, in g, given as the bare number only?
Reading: 800
